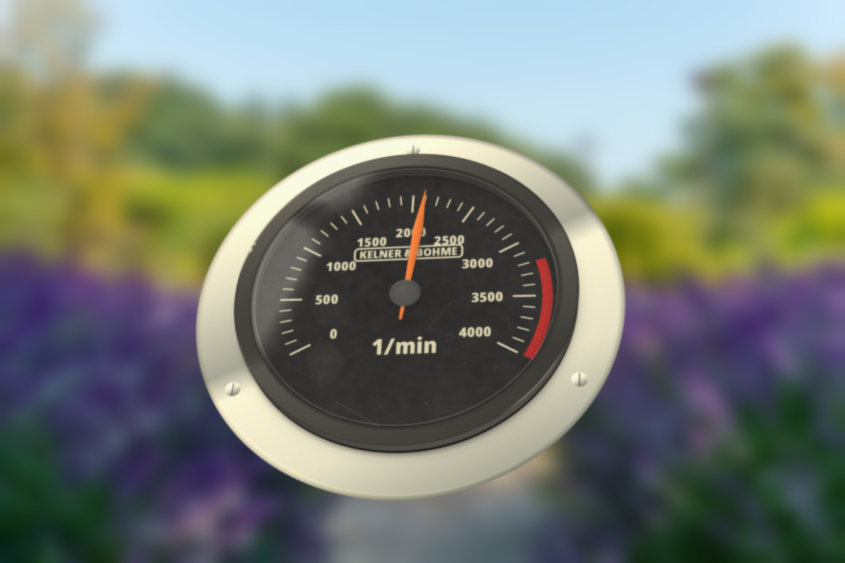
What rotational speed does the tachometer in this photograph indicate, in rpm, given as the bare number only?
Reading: 2100
